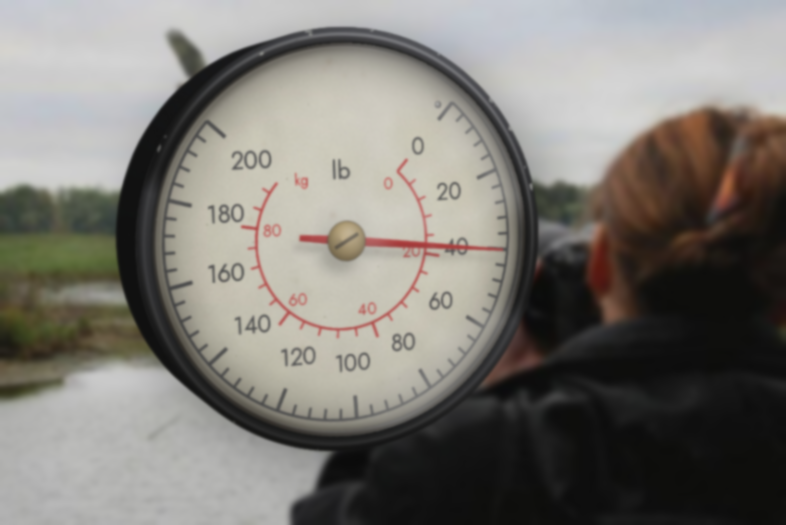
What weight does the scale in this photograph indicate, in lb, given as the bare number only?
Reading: 40
